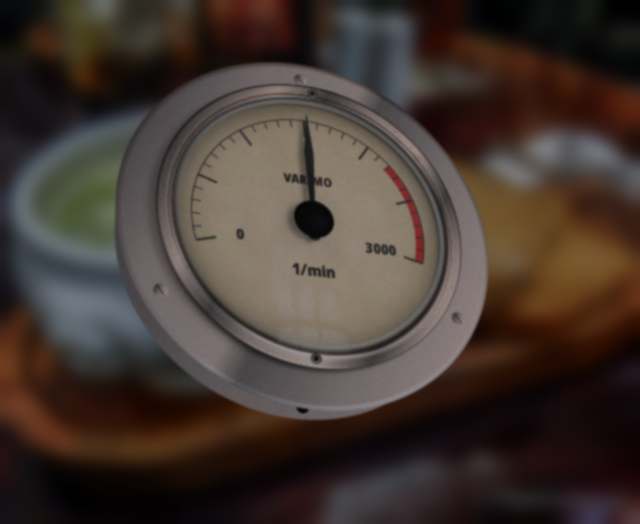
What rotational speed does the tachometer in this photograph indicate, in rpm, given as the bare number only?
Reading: 1500
